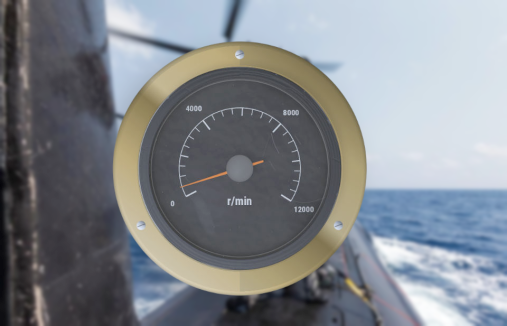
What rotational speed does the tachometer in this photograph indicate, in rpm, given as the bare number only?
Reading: 500
